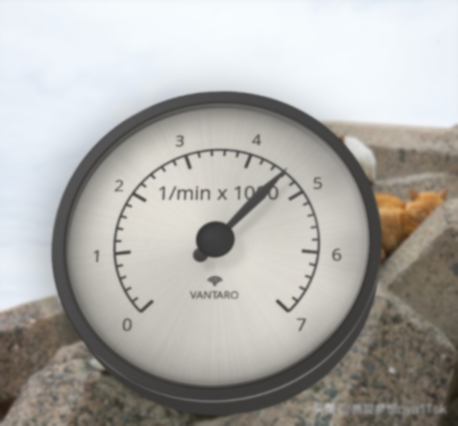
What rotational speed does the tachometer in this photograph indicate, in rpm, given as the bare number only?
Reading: 4600
